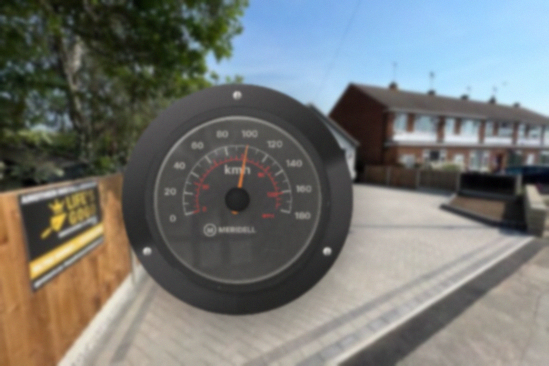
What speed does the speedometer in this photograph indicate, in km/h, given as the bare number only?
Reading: 100
